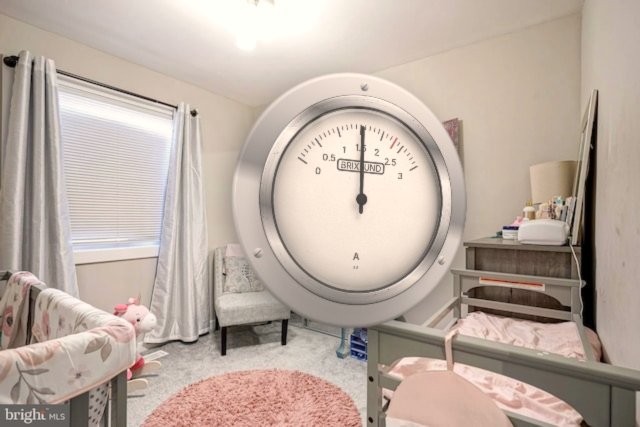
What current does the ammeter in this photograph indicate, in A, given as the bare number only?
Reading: 1.5
